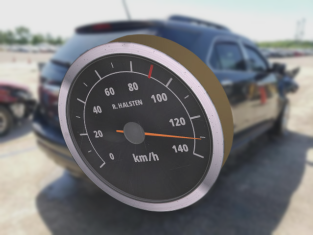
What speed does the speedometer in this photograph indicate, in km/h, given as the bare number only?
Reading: 130
